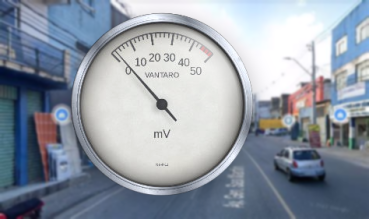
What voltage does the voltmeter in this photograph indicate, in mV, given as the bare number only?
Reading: 2
